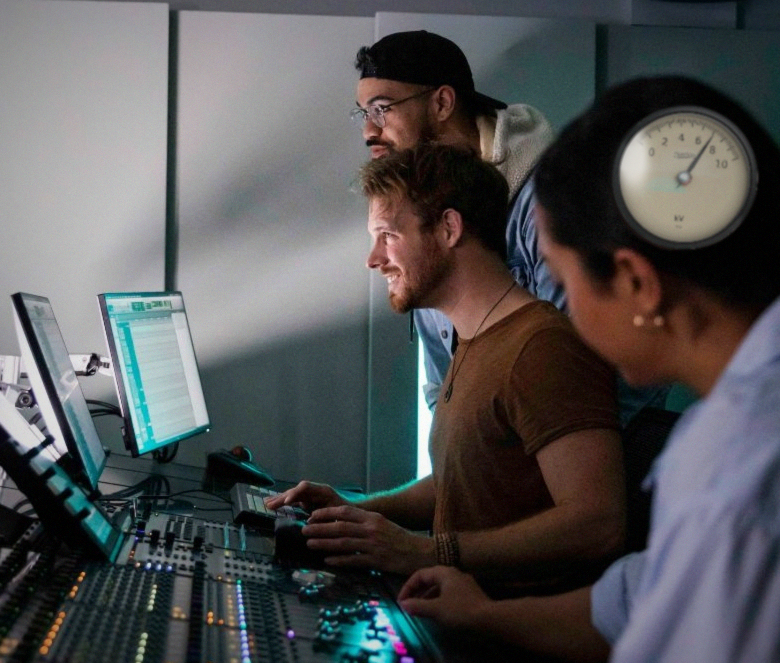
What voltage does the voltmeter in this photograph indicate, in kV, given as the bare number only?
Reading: 7
